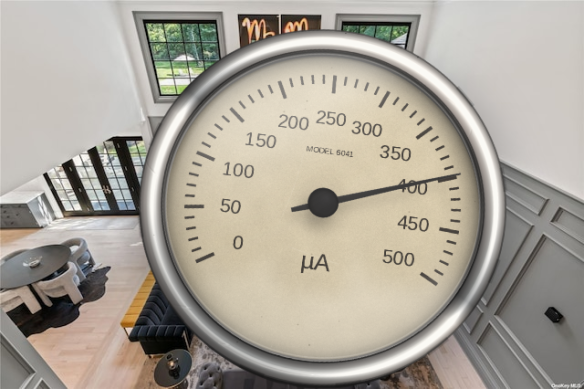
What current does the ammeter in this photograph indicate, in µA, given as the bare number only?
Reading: 400
